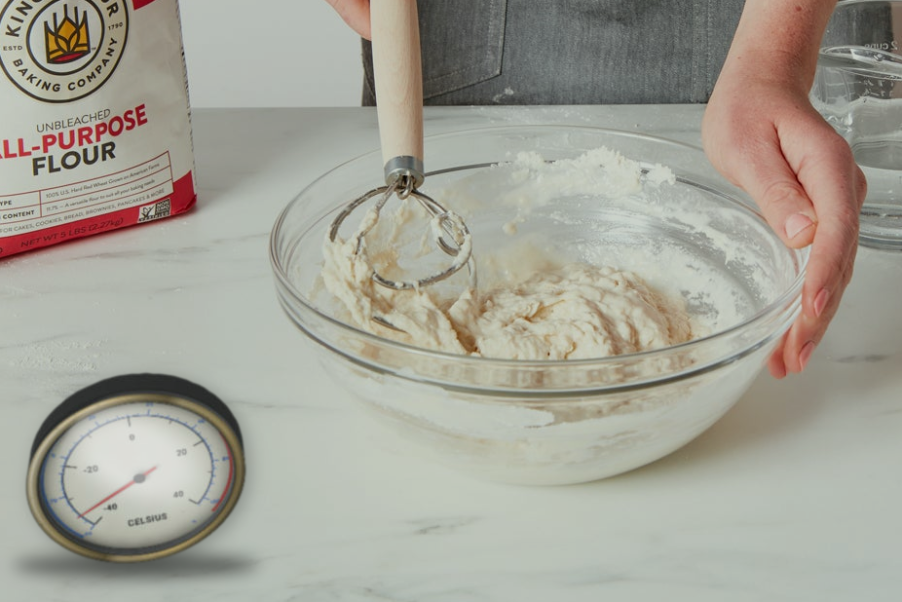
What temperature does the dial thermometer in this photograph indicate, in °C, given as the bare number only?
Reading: -35
